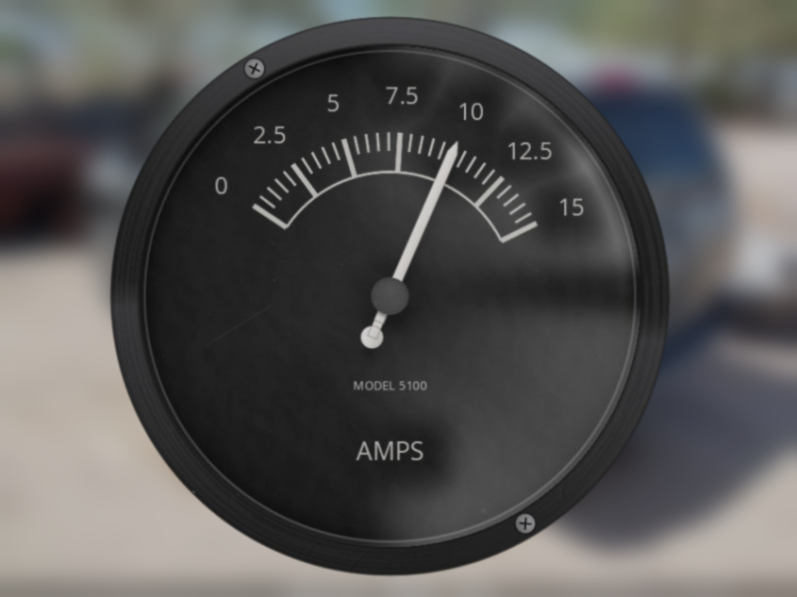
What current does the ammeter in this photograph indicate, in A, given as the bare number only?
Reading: 10
